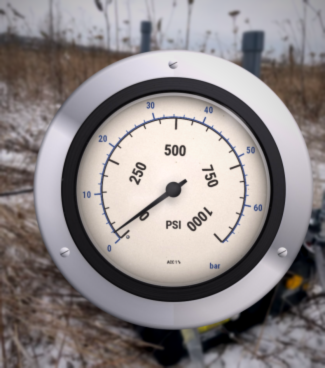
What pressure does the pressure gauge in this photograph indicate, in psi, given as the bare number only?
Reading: 25
